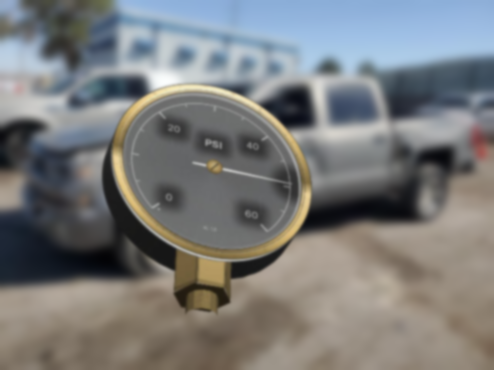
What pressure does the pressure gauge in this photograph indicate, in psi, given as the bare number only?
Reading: 50
